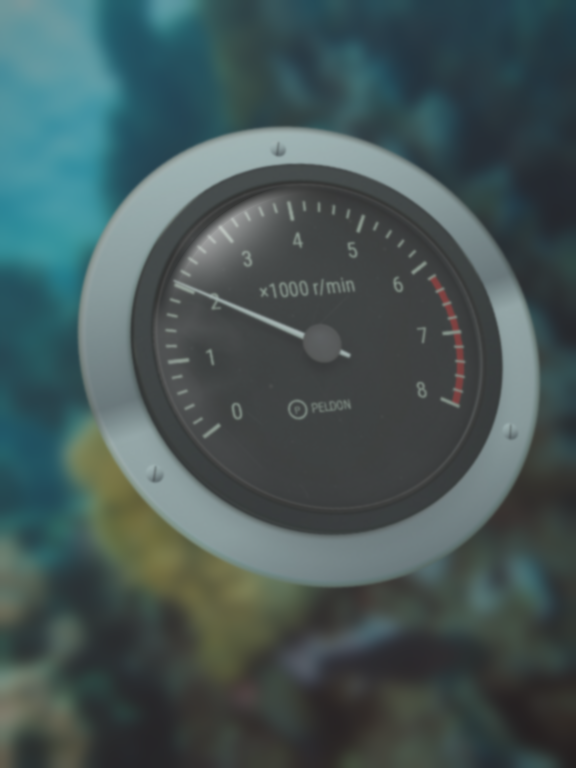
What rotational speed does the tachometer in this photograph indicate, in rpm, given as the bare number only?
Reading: 2000
